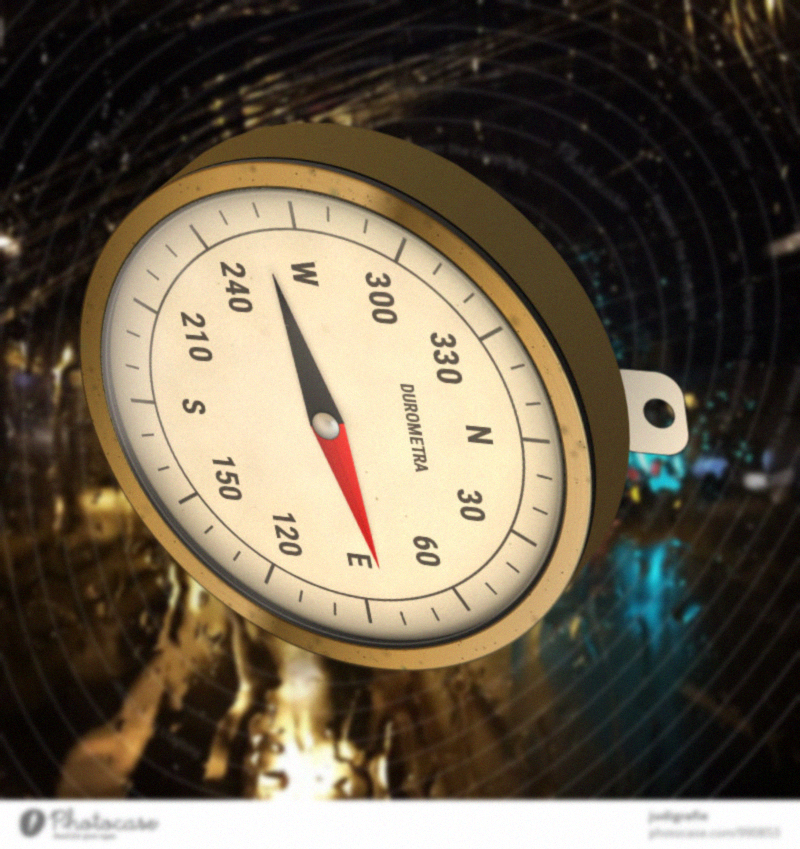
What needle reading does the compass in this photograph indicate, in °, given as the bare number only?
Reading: 80
